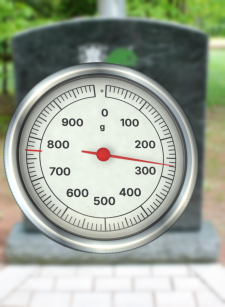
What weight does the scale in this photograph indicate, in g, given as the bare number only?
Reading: 270
